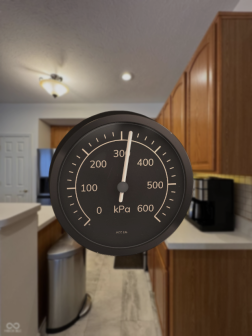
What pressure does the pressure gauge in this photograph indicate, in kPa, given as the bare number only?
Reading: 320
